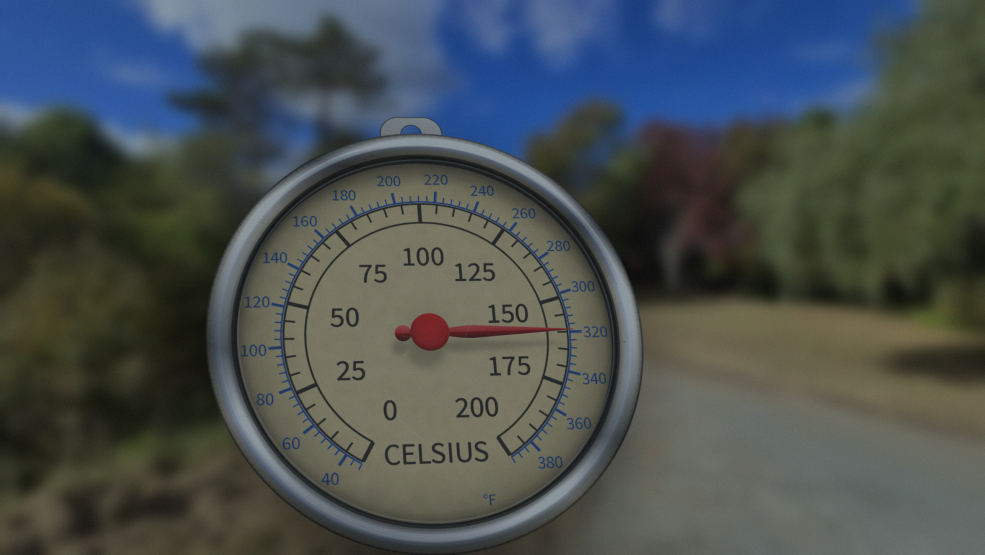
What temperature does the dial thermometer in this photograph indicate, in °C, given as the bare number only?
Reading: 160
